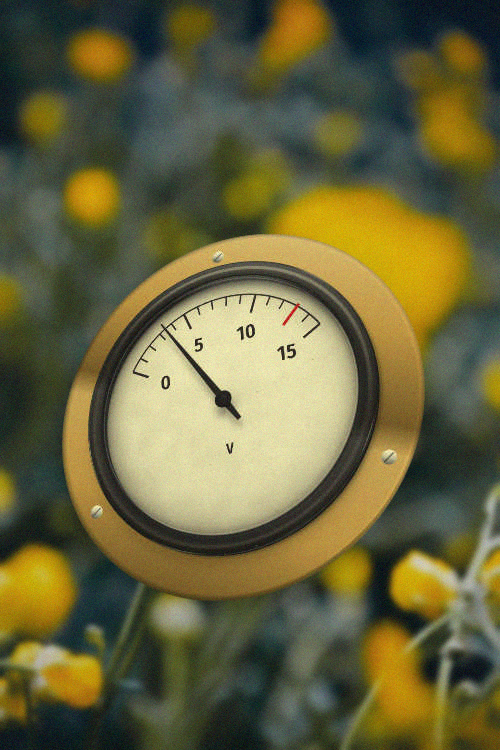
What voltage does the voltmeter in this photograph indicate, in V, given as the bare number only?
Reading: 3.5
